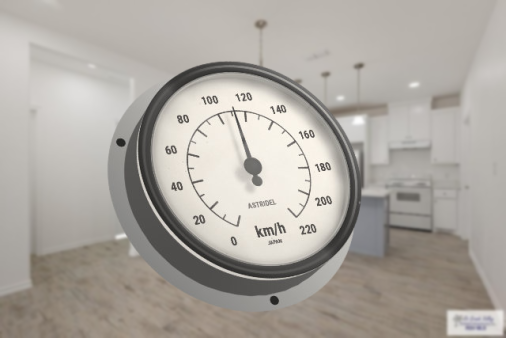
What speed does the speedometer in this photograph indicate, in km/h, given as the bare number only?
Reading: 110
